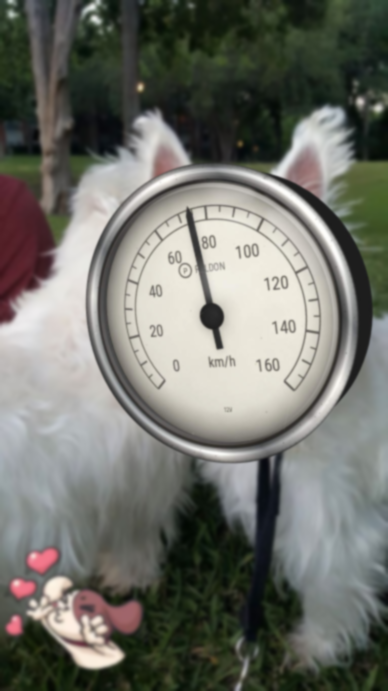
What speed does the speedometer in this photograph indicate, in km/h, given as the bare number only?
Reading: 75
